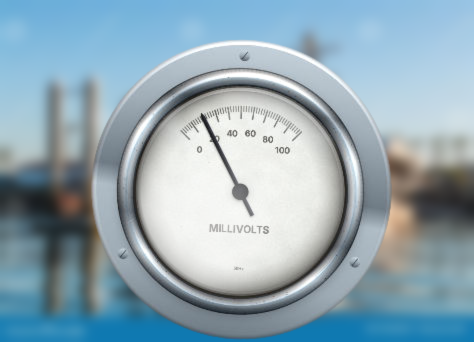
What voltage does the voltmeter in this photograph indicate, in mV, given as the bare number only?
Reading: 20
